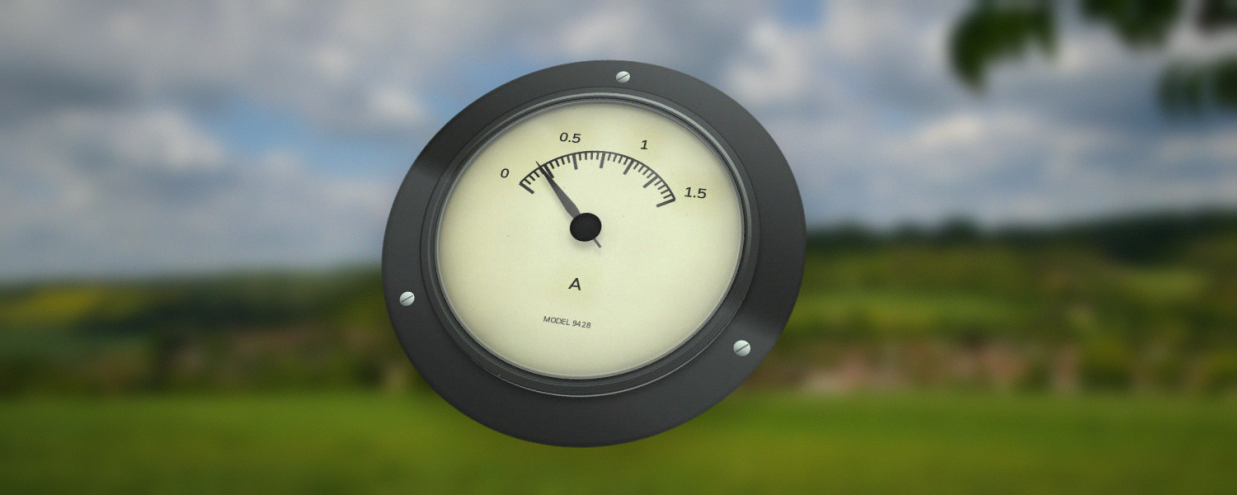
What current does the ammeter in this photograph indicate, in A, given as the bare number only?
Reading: 0.2
